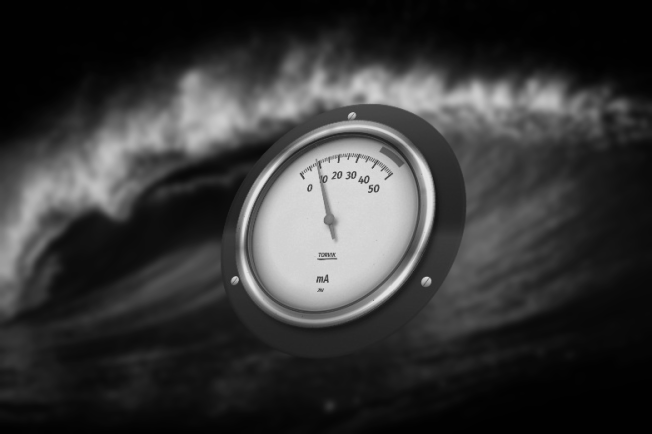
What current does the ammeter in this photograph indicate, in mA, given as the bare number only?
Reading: 10
